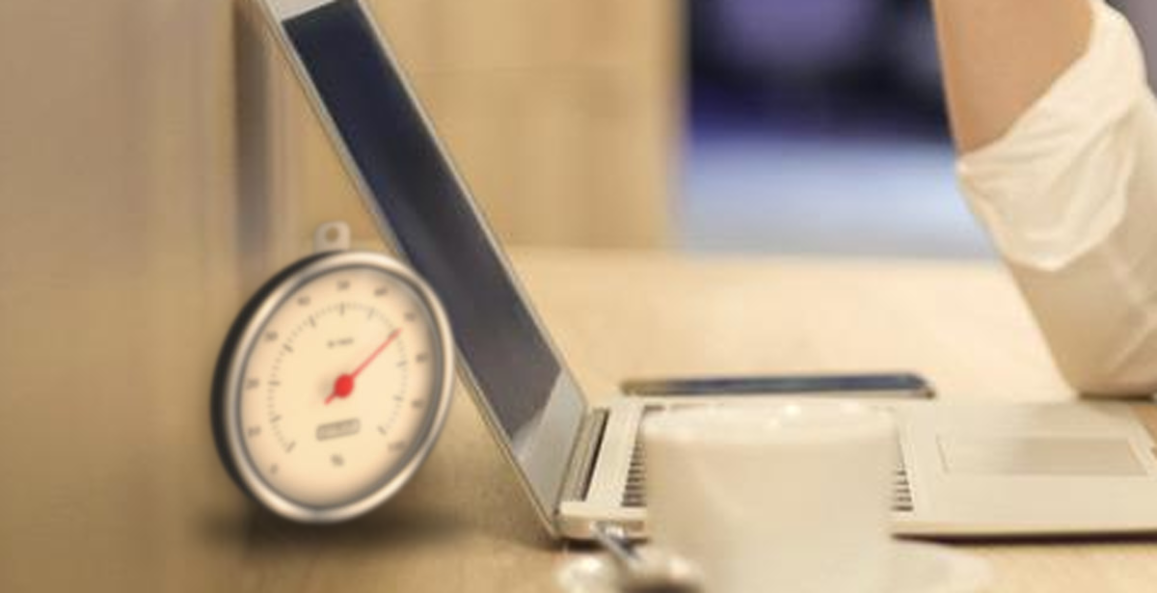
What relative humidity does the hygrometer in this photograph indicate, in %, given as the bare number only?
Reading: 70
